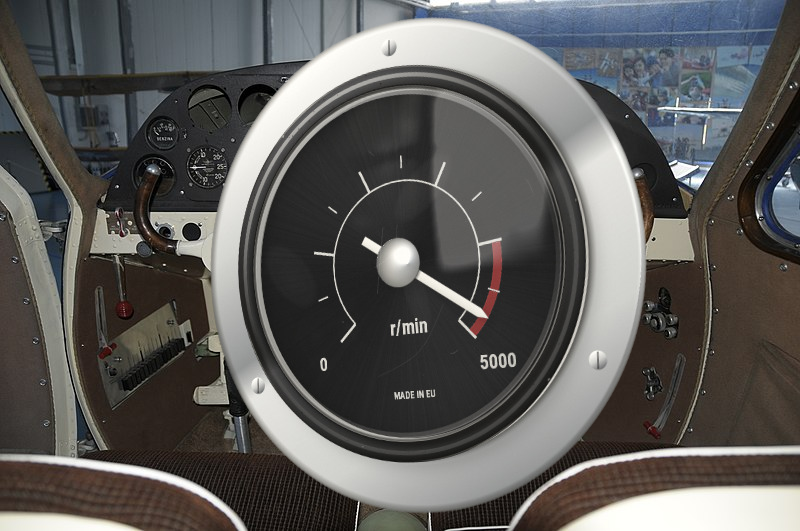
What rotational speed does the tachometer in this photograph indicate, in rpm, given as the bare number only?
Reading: 4750
